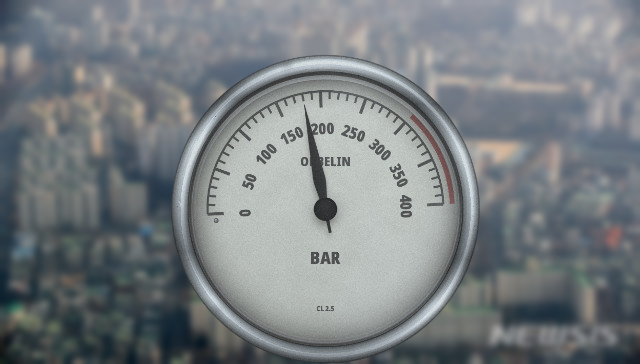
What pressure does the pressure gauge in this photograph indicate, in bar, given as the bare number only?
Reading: 180
